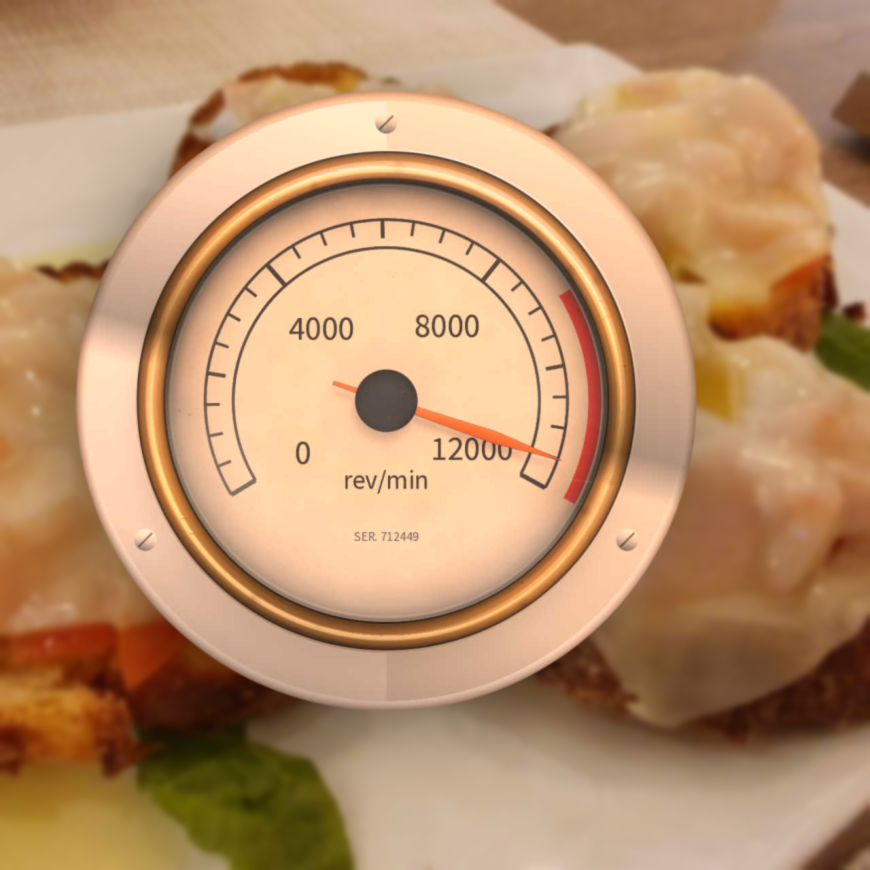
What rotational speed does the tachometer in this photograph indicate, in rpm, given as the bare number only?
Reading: 11500
